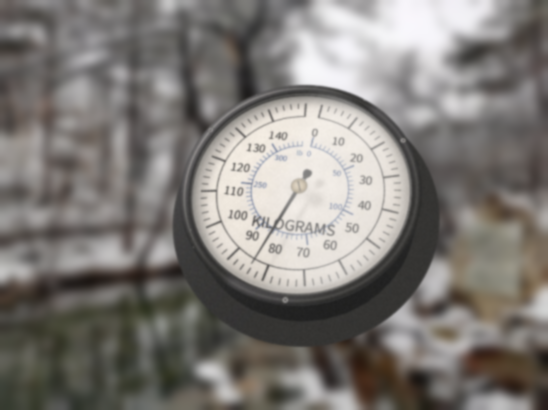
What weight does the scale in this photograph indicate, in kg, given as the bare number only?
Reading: 84
